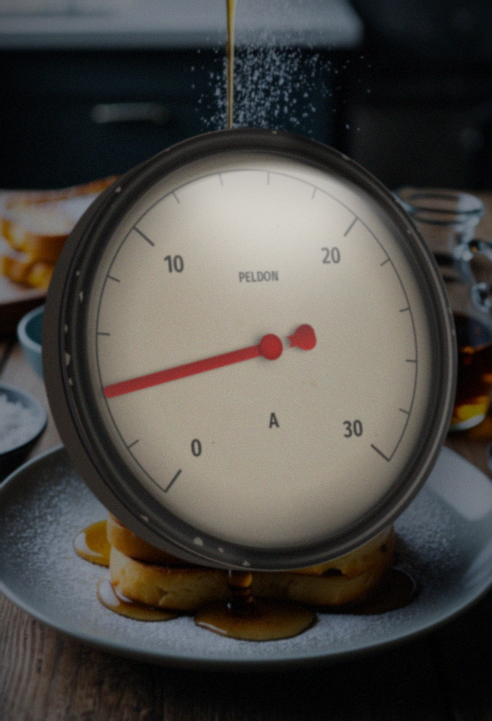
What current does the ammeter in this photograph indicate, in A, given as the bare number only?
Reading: 4
